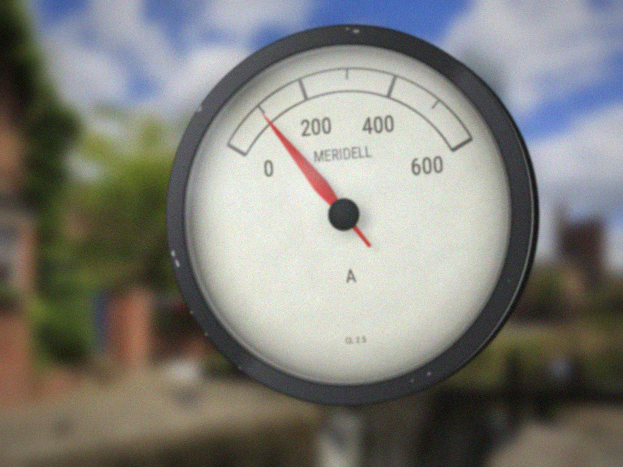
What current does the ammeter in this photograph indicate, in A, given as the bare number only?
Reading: 100
